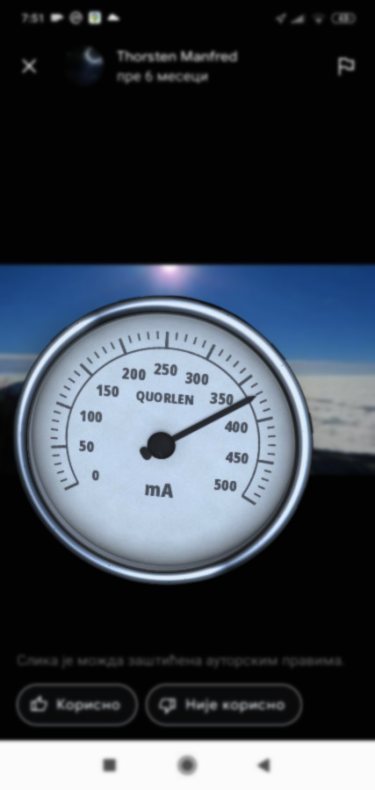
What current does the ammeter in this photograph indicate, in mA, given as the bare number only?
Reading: 370
